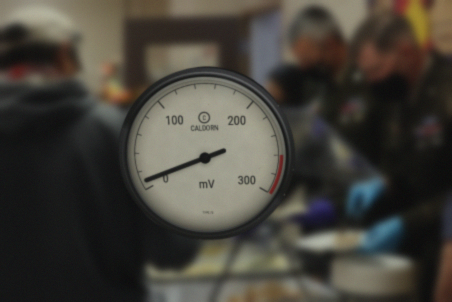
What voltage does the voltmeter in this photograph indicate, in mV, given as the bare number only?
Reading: 10
